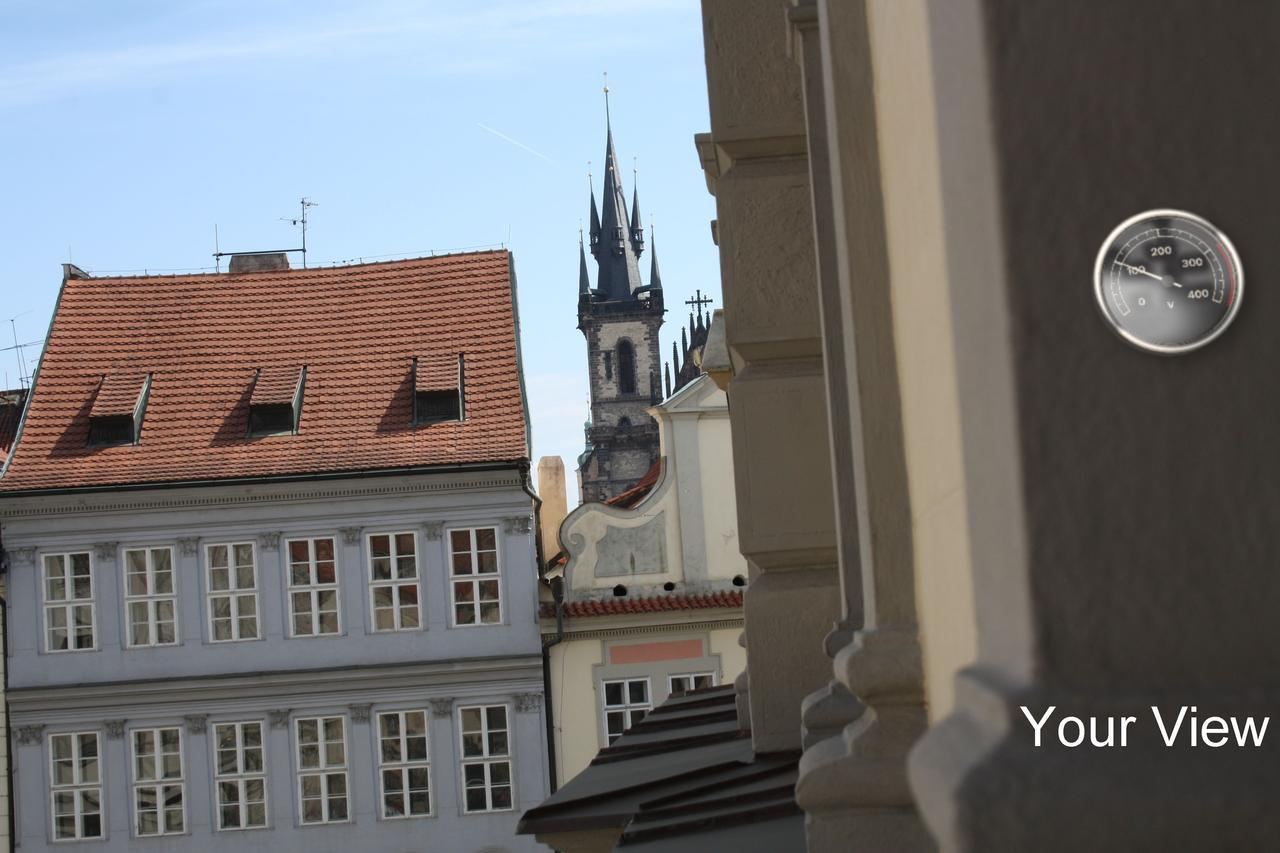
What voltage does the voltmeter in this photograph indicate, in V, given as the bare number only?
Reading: 100
